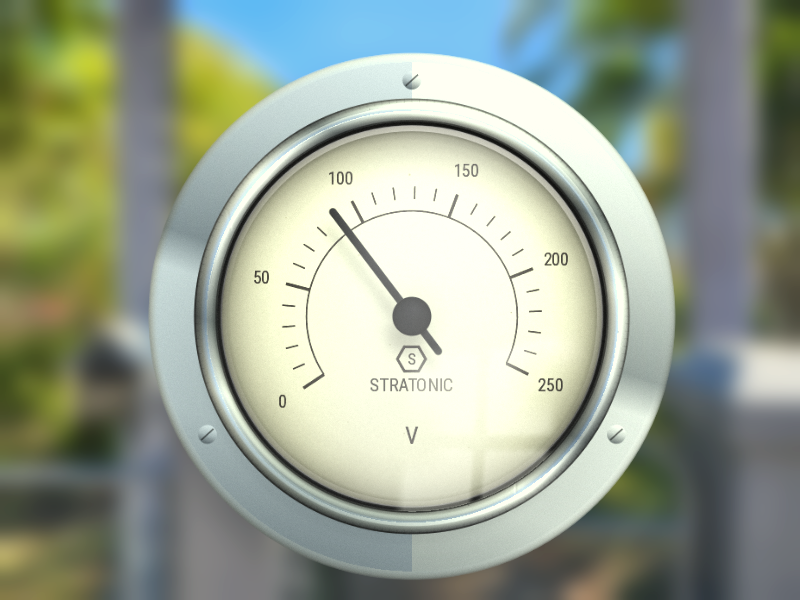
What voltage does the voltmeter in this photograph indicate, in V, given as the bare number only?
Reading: 90
